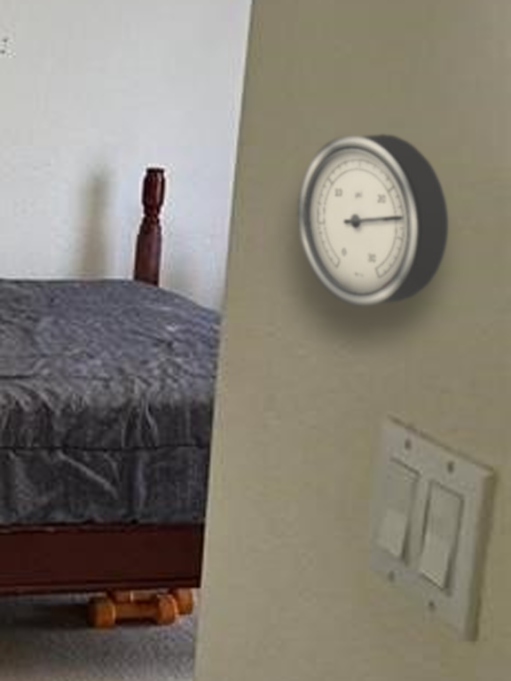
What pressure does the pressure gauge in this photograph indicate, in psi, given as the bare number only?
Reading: 23
